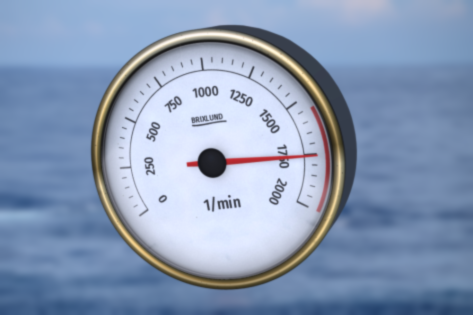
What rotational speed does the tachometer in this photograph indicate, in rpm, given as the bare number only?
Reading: 1750
